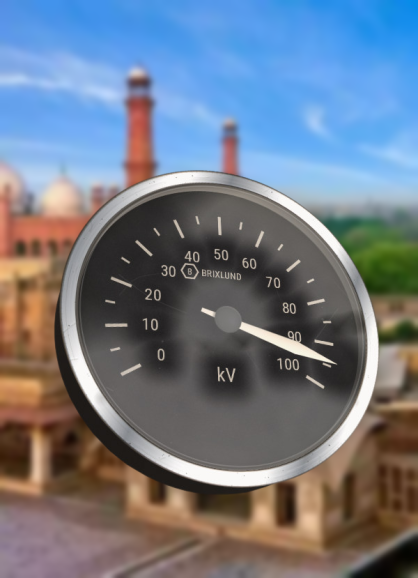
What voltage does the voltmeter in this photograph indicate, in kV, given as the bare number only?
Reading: 95
